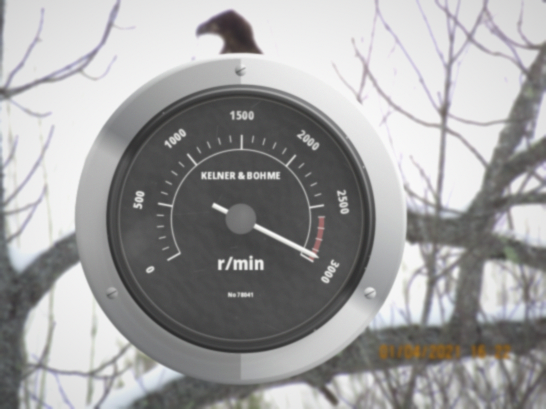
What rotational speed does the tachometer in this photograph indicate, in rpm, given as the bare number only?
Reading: 2950
